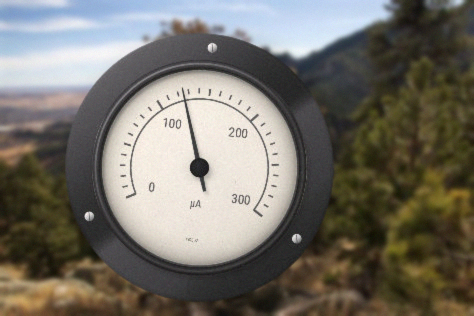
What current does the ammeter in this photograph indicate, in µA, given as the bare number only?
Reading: 125
